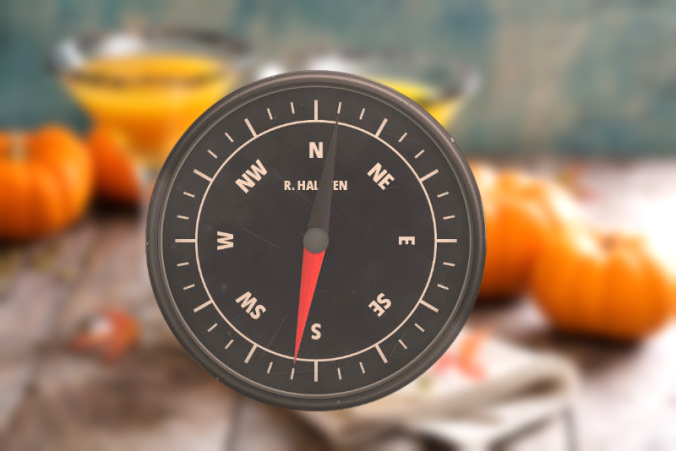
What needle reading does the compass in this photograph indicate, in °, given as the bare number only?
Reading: 190
